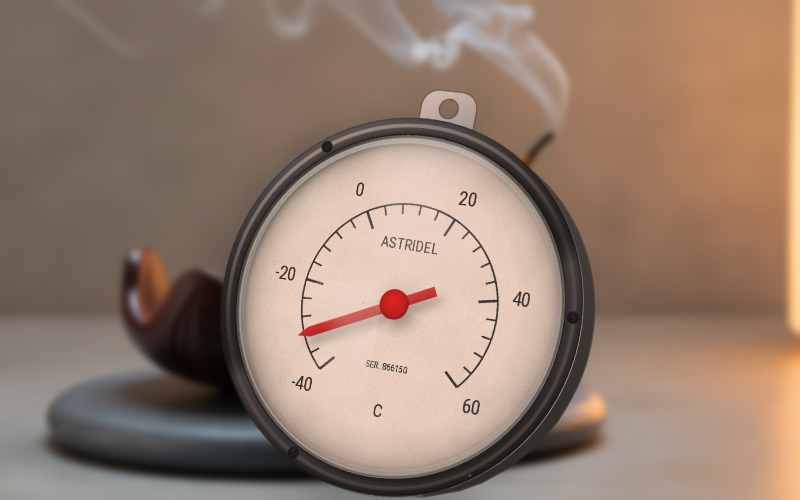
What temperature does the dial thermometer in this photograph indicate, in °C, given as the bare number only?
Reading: -32
